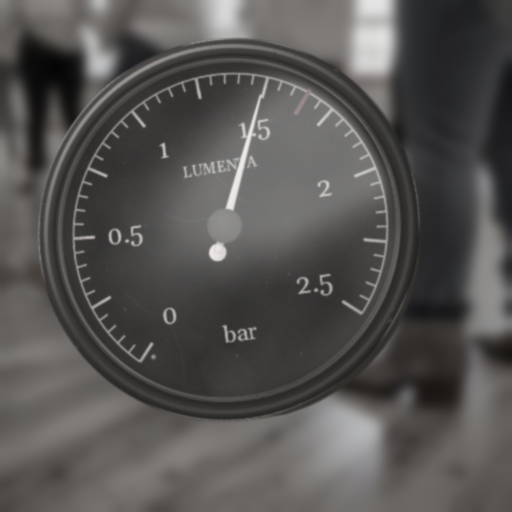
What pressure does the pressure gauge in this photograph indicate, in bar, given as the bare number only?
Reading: 1.5
